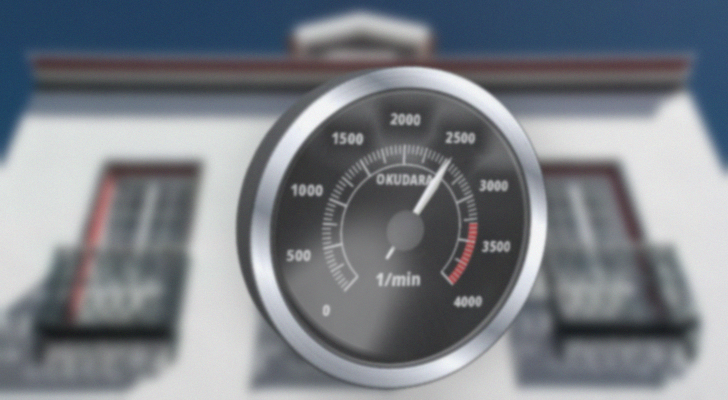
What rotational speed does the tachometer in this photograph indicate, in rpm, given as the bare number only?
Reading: 2500
